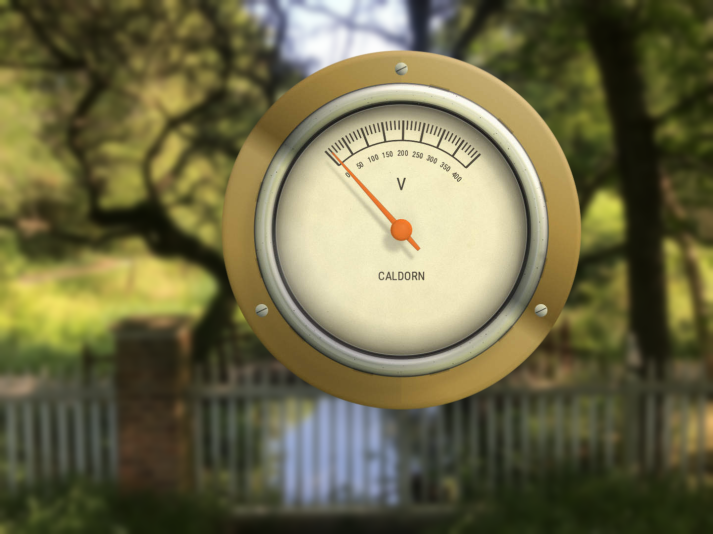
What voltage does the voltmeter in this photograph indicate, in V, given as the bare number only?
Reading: 10
